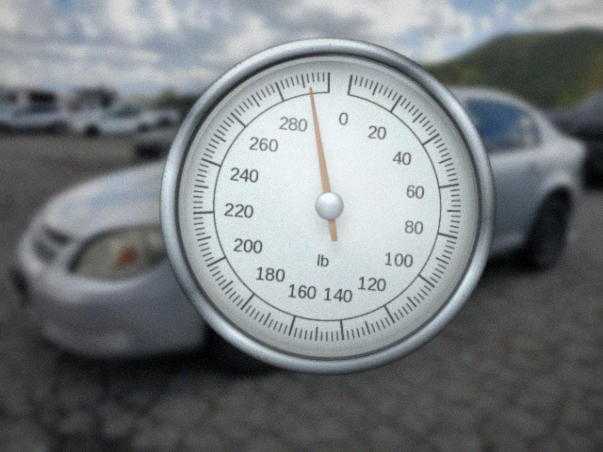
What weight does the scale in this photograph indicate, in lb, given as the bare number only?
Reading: 292
